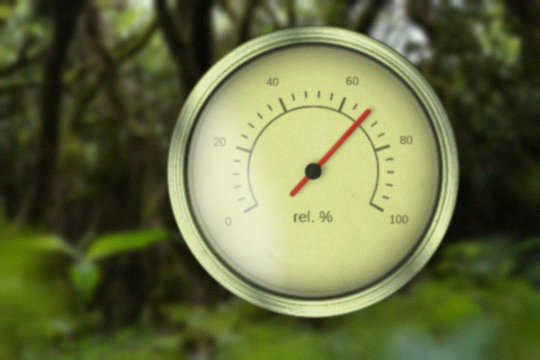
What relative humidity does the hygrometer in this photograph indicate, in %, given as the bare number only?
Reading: 68
